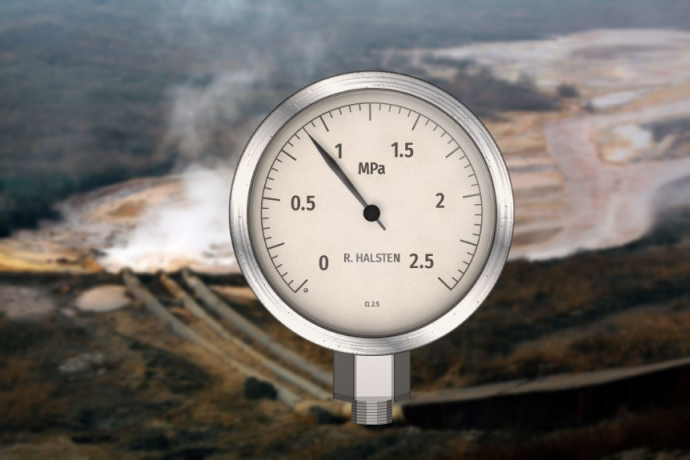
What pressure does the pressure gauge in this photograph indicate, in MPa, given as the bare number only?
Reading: 0.9
